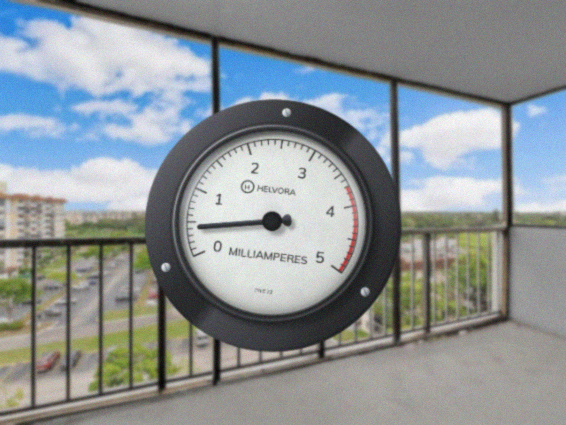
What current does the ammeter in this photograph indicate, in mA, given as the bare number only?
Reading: 0.4
